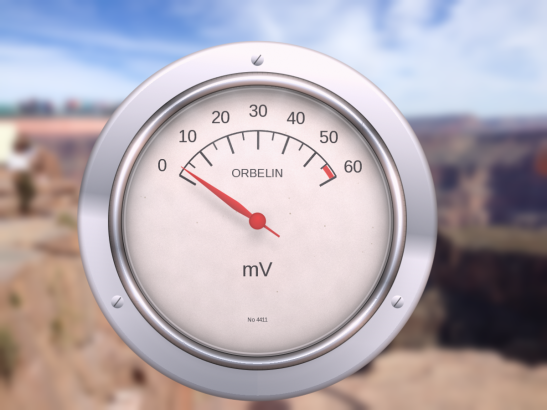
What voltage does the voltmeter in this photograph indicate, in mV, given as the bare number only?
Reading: 2.5
